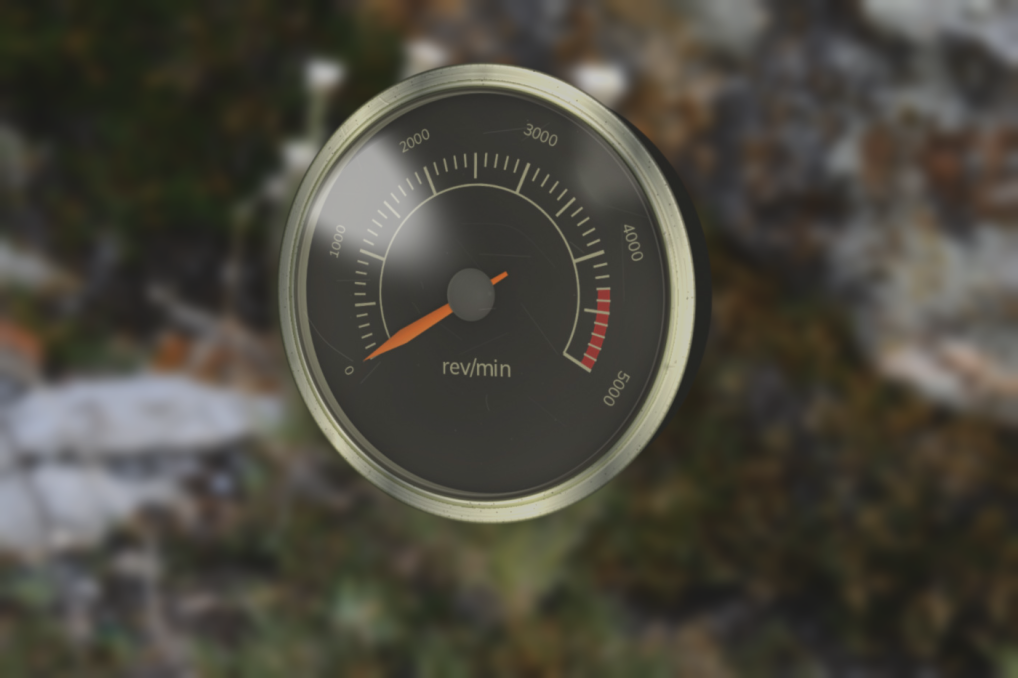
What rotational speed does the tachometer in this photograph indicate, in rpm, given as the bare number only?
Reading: 0
